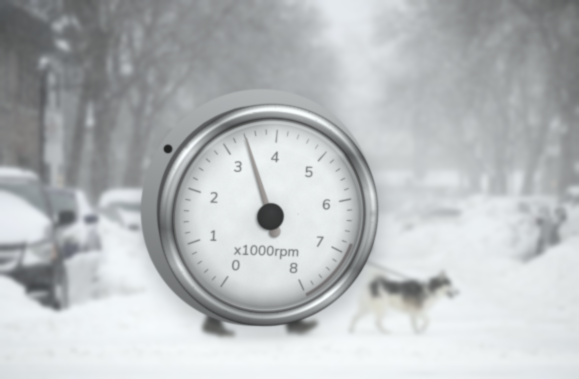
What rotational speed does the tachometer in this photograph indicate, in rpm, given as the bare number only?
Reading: 3400
